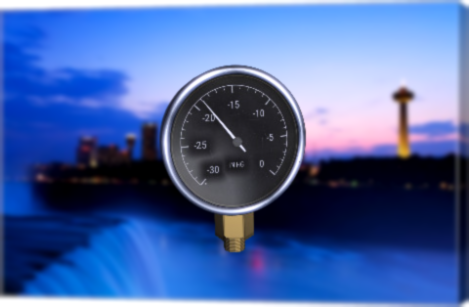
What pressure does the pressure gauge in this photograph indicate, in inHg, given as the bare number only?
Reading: -19
